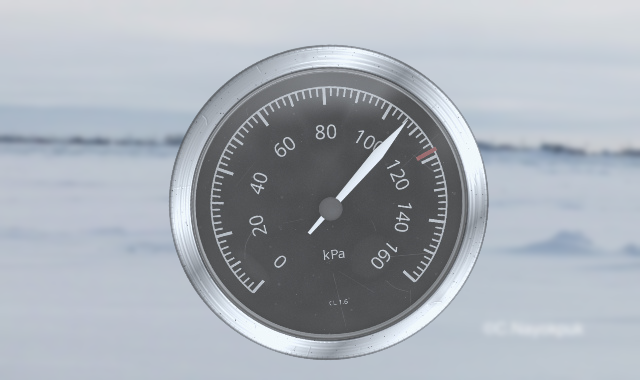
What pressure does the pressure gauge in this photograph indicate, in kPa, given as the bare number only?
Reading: 106
